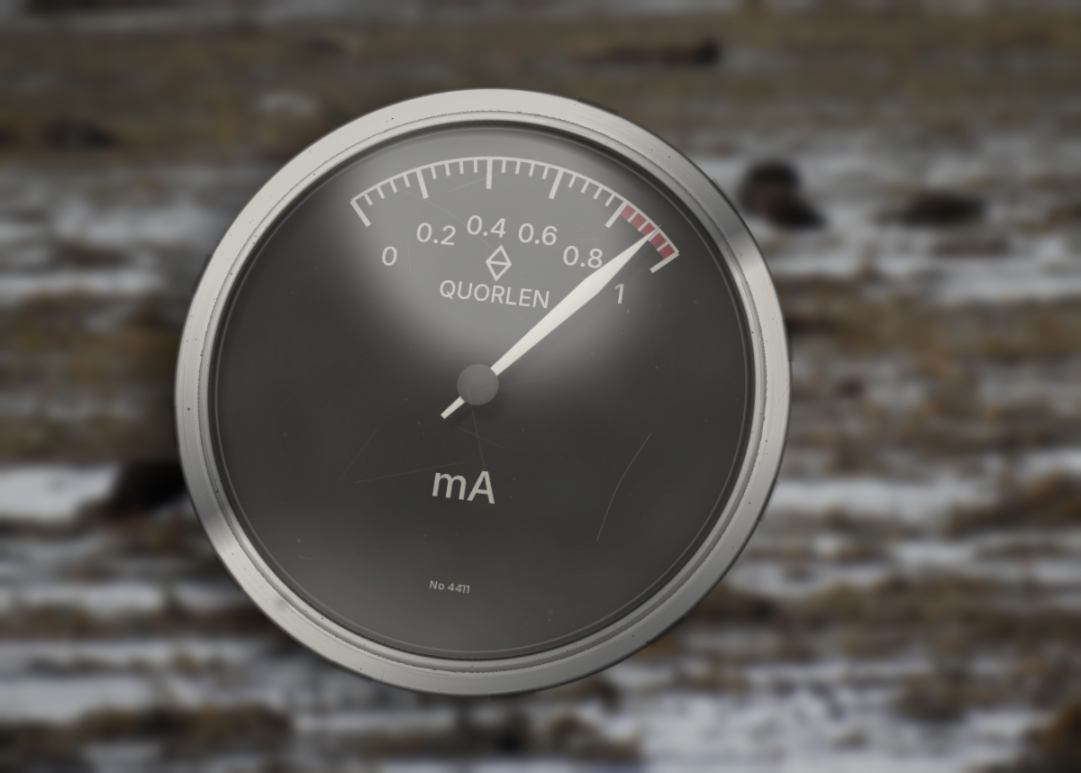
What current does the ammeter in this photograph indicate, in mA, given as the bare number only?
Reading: 0.92
